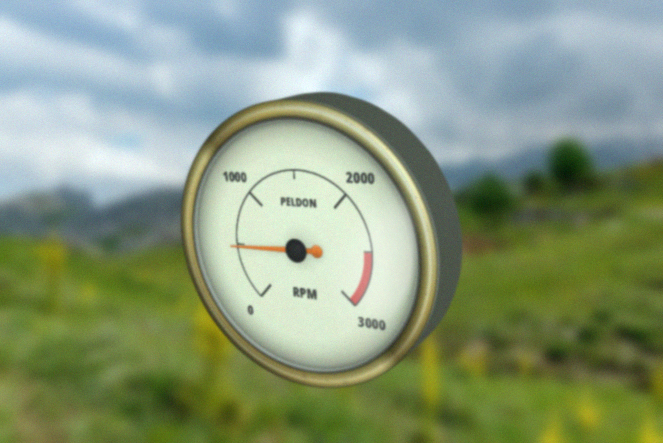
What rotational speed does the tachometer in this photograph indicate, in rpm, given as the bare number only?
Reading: 500
